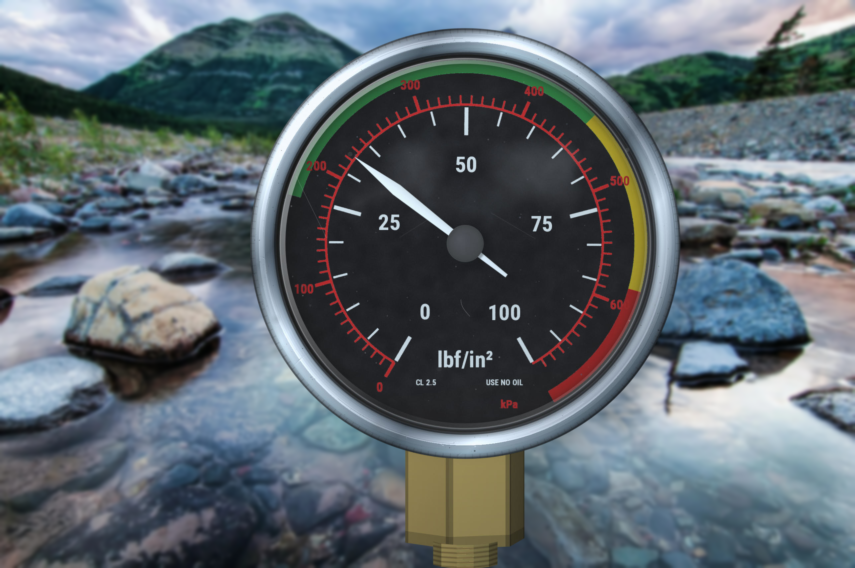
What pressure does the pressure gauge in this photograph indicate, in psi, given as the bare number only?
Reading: 32.5
